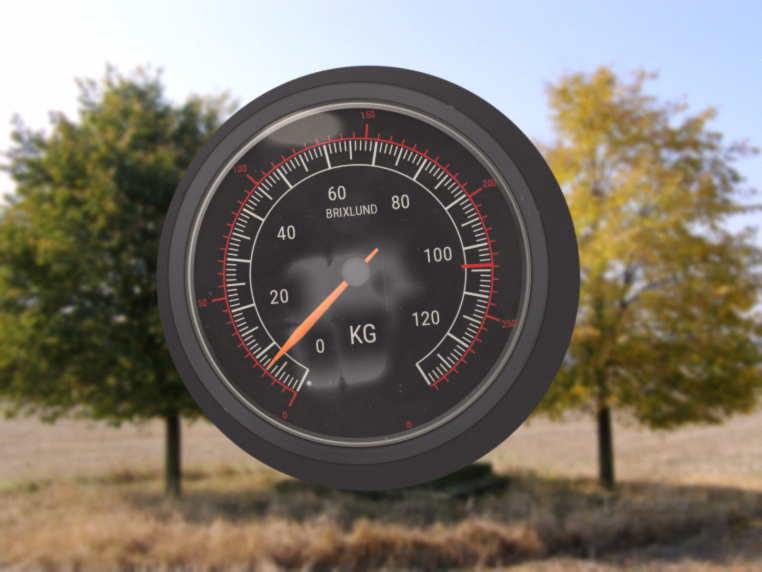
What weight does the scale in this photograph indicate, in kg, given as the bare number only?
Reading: 7
